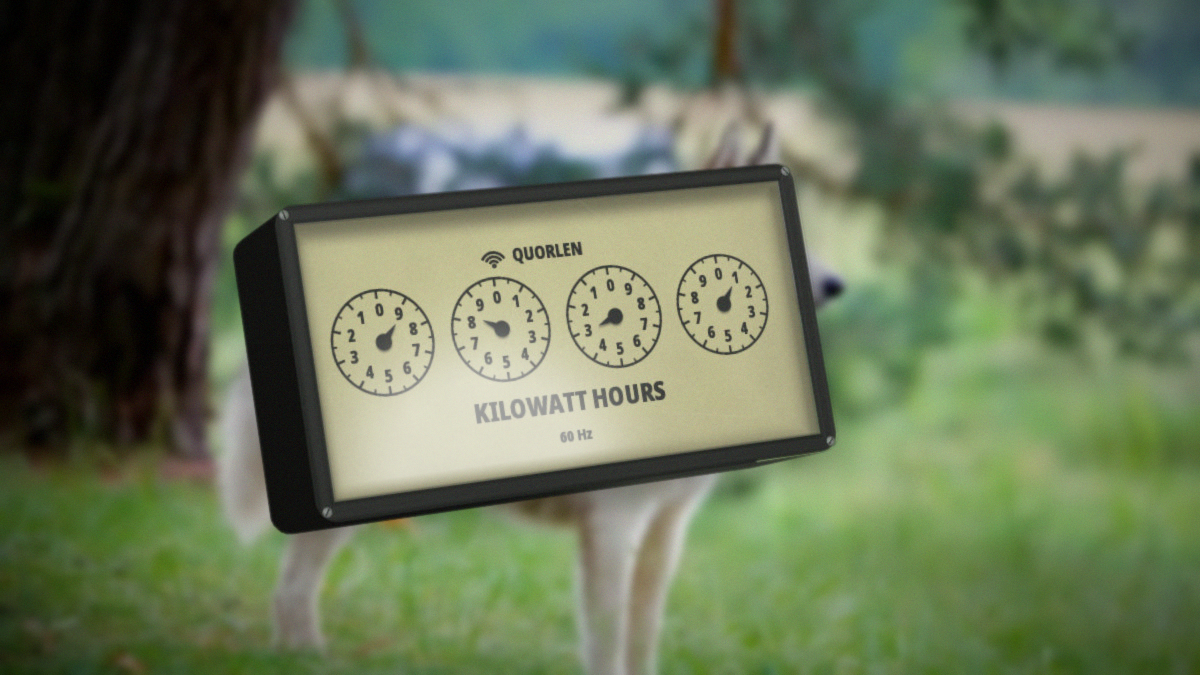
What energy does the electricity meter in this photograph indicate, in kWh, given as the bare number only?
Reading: 8831
